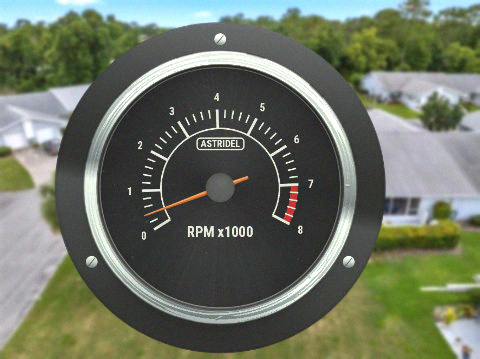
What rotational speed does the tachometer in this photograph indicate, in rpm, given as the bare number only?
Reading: 400
